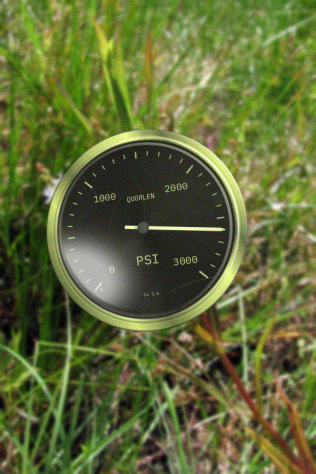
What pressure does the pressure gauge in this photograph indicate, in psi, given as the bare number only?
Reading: 2600
